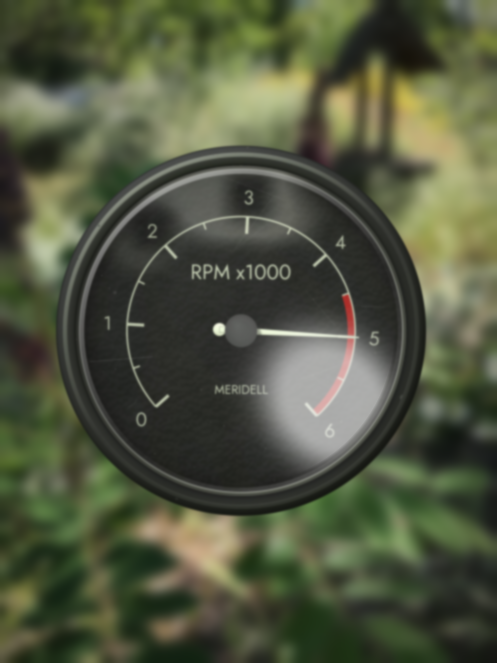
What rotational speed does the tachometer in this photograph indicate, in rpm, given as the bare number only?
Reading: 5000
